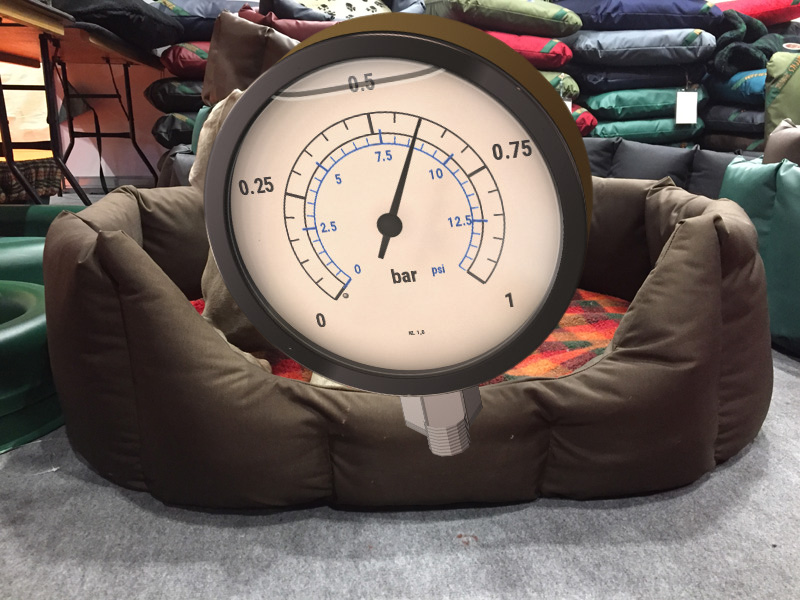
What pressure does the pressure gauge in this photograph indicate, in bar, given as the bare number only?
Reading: 0.6
